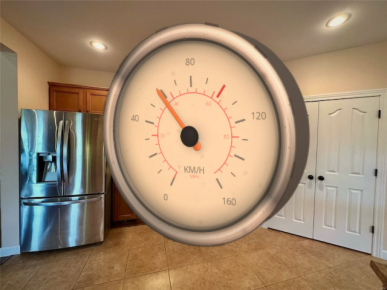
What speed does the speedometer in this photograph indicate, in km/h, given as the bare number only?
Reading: 60
